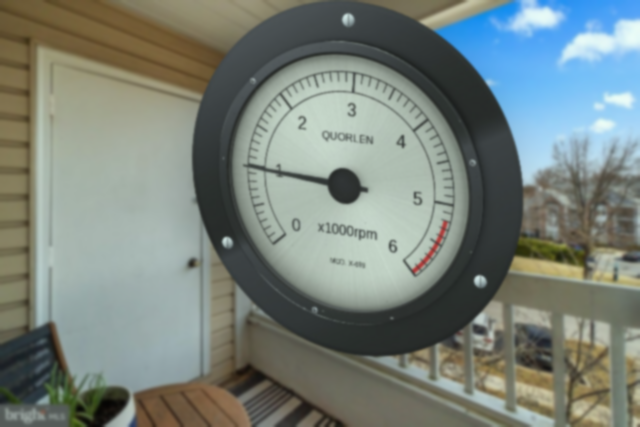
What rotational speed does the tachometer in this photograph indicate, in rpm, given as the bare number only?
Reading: 1000
